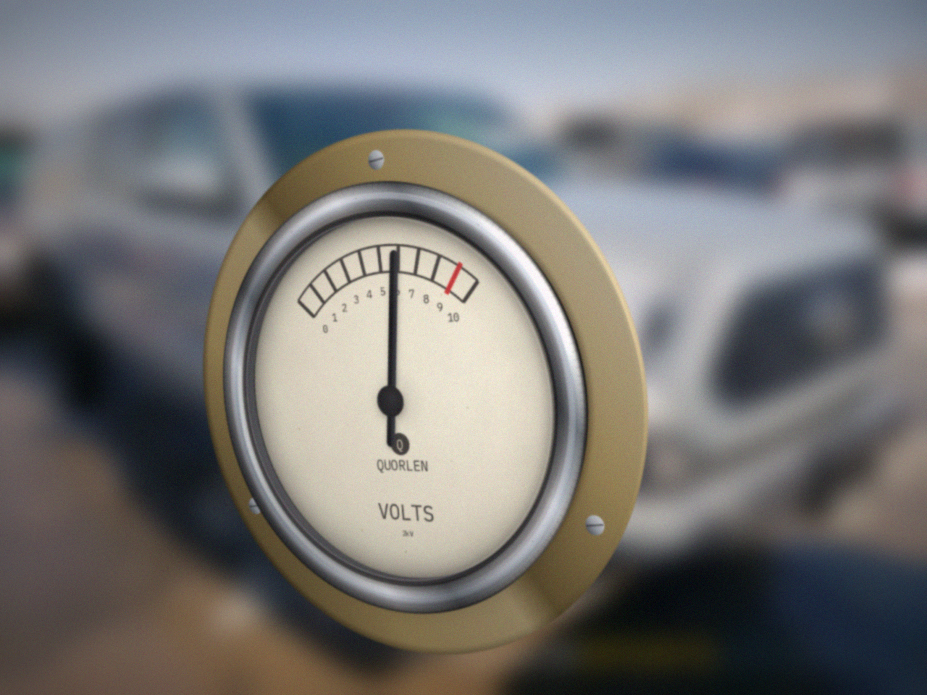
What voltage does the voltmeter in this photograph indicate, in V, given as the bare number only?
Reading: 6
